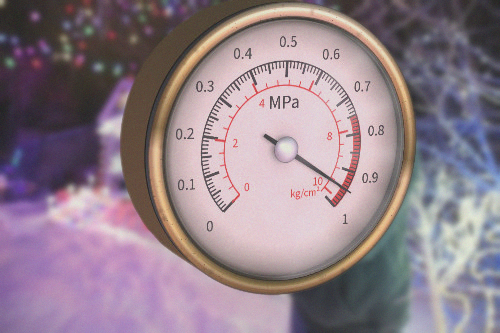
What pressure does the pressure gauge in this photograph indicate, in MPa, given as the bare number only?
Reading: 0.95
